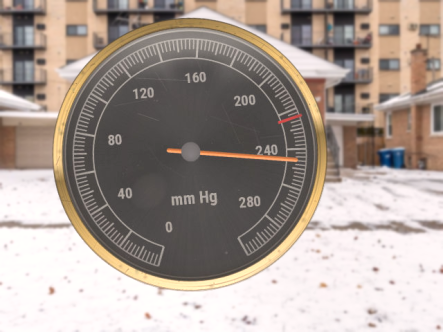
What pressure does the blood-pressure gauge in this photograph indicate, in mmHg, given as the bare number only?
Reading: 246
